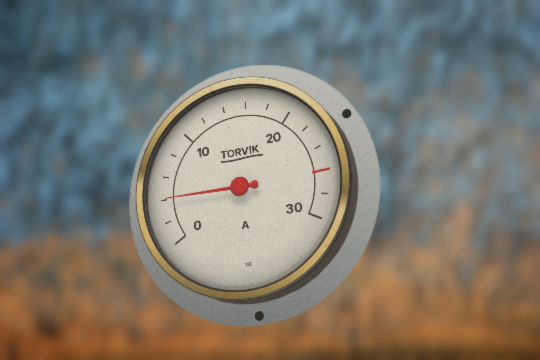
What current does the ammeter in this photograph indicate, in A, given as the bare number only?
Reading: 4
